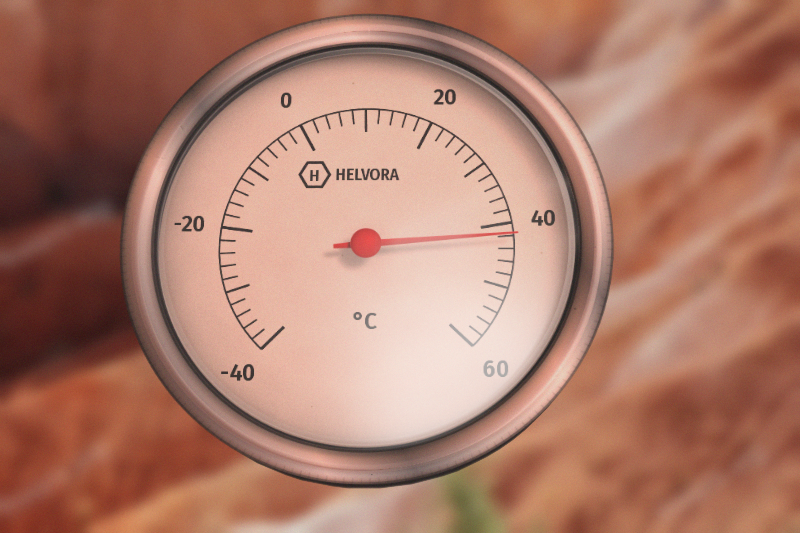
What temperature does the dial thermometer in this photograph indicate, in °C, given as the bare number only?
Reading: 42
